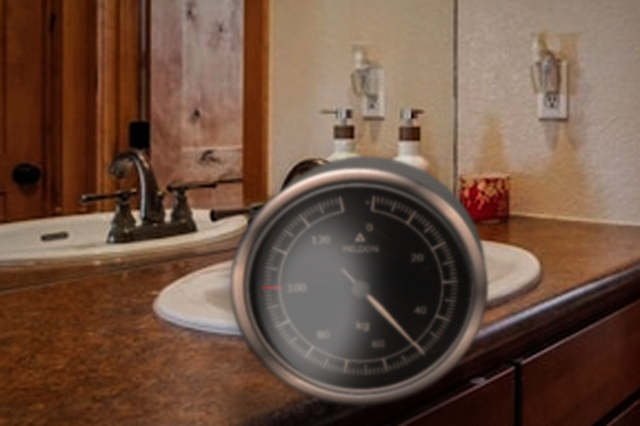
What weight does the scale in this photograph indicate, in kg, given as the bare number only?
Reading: 50
